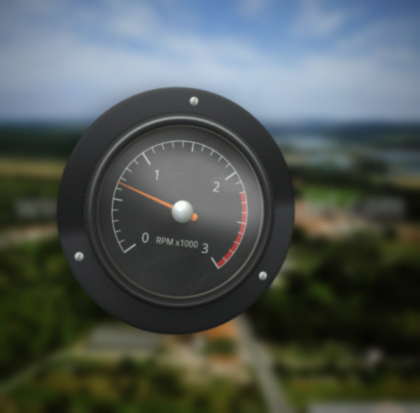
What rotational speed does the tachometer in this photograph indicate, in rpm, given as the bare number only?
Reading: 650
